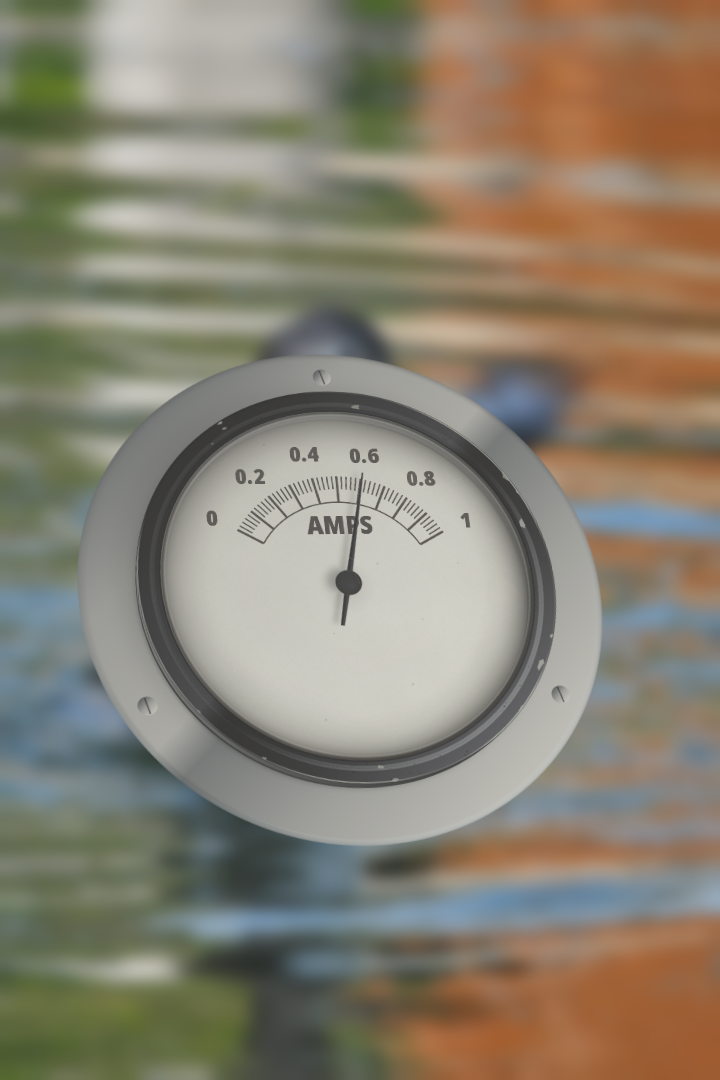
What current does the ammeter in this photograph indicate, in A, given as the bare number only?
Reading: 0.6
